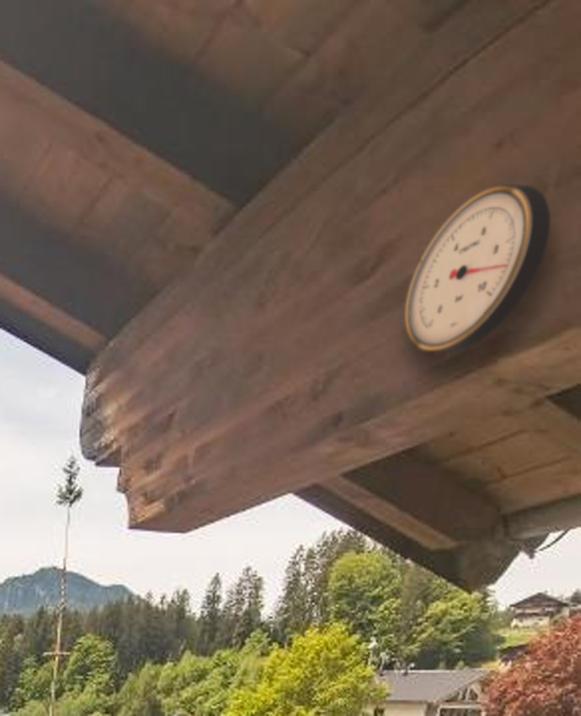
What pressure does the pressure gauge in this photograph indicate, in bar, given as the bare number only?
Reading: 9
